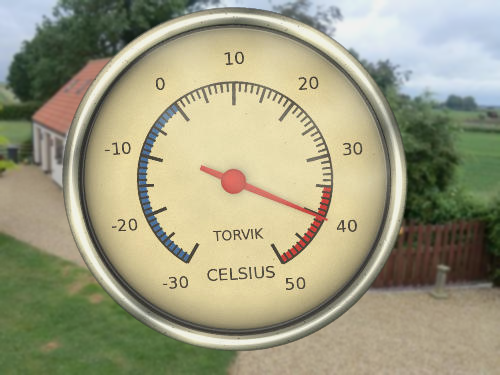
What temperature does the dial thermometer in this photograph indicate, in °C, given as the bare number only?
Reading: 40
